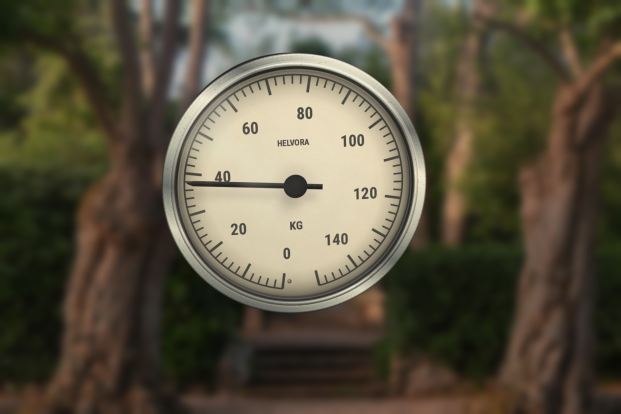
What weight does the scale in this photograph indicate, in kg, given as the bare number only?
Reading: 38
